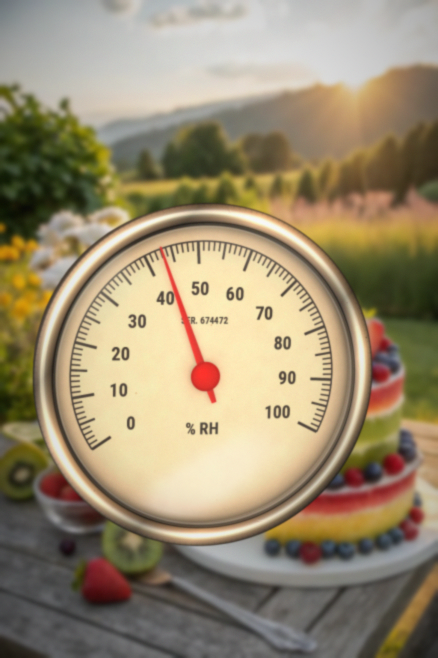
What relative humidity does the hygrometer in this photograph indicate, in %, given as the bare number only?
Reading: 43
